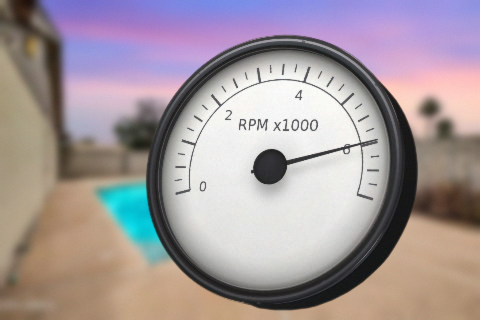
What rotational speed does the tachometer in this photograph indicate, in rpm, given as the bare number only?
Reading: 6000
